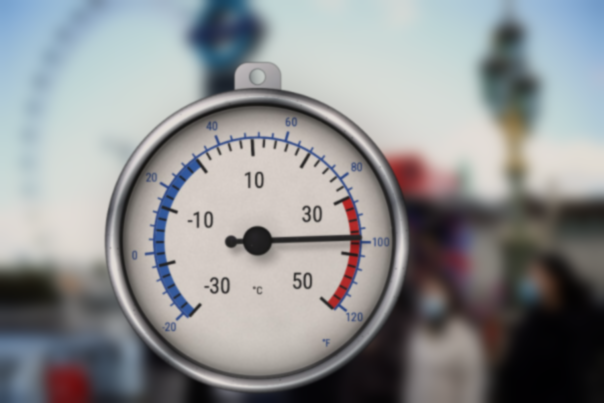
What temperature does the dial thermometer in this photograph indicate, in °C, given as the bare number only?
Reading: 37
